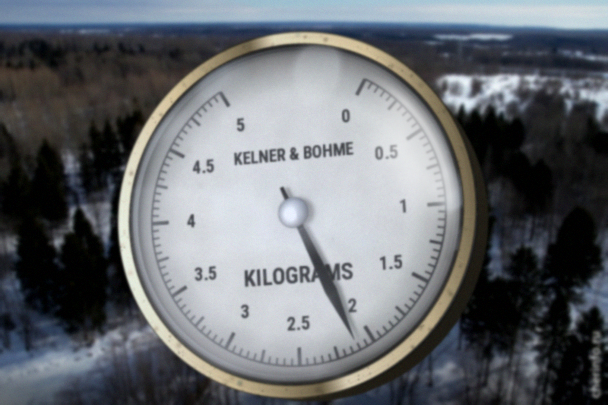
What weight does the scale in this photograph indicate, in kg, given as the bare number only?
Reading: 2.1
